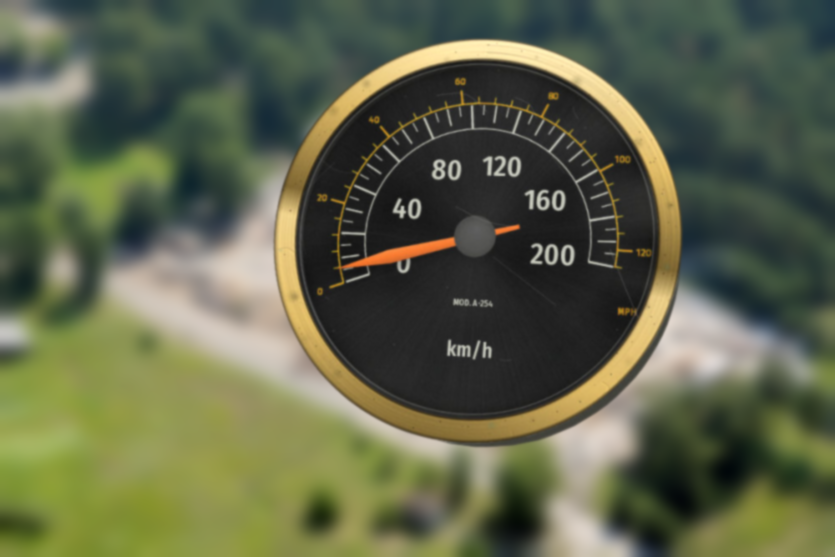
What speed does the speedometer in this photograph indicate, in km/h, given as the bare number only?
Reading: 5
